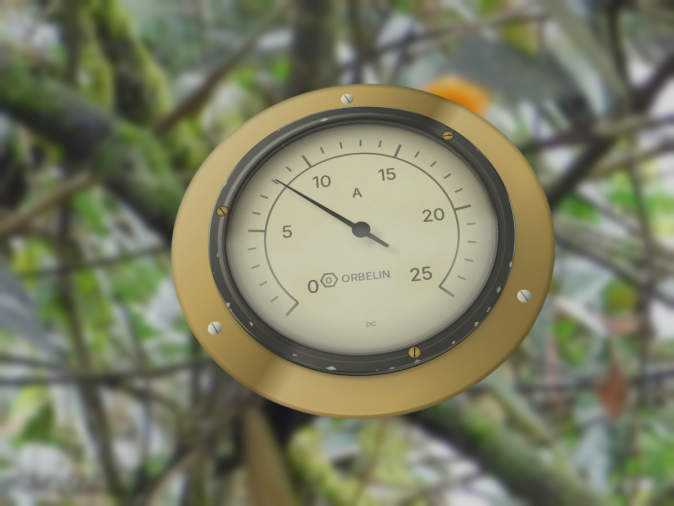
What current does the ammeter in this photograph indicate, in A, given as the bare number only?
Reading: 8
